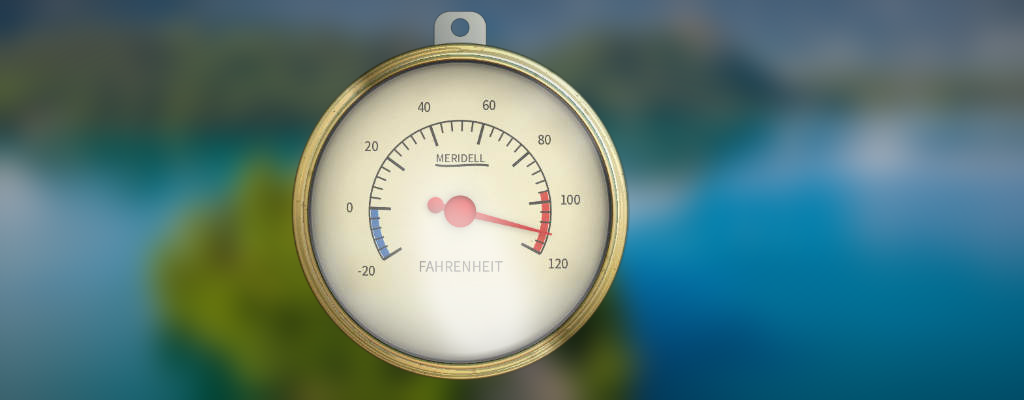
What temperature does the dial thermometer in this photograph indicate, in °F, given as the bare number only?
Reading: 112
